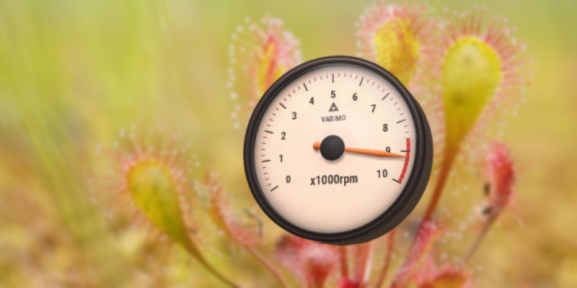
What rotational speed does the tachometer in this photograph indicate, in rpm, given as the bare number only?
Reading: 9200
